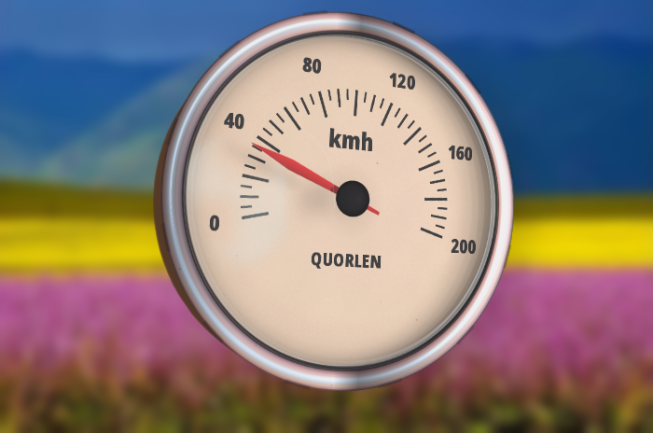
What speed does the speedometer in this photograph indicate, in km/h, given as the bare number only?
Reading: 35
